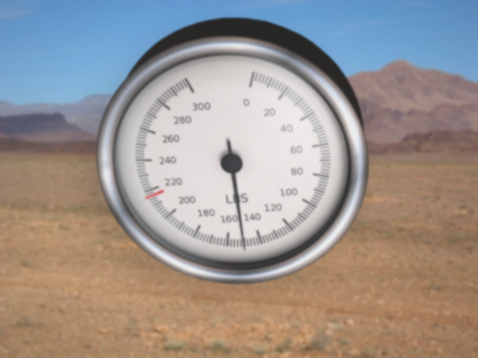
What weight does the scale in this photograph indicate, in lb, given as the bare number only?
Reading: 150
